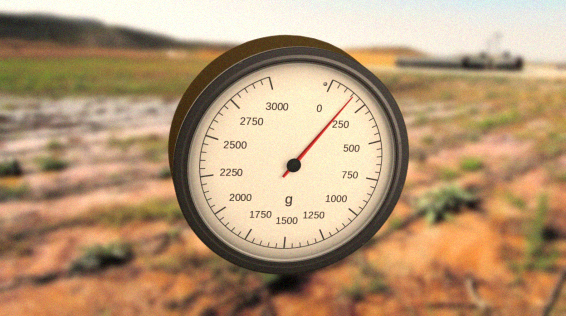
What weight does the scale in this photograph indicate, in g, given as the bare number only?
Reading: 150
